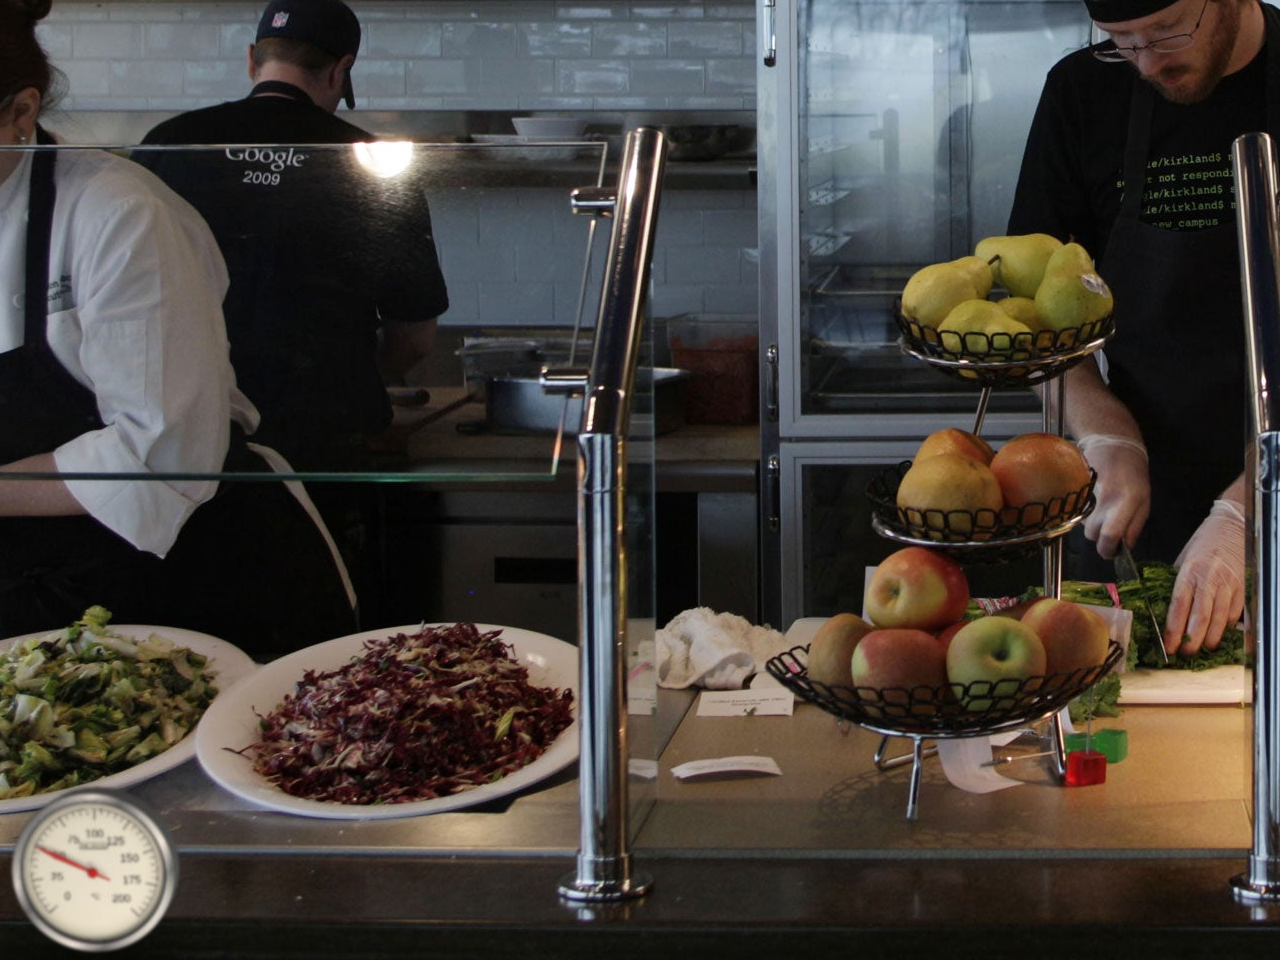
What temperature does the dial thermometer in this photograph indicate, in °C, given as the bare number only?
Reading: 50
